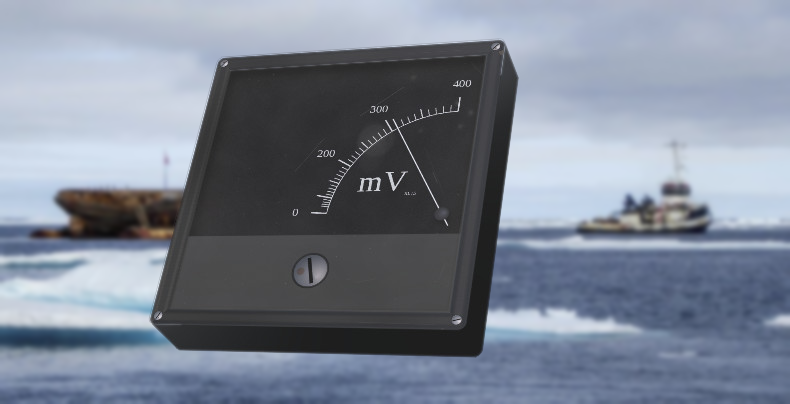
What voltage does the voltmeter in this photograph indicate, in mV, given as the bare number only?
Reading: 310
